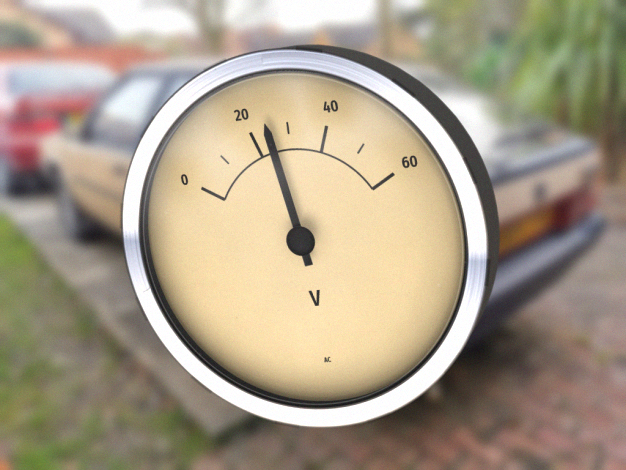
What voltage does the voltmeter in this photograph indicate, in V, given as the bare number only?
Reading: 25
